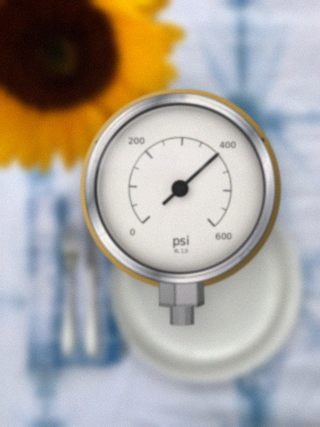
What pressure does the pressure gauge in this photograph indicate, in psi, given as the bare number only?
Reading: 400
